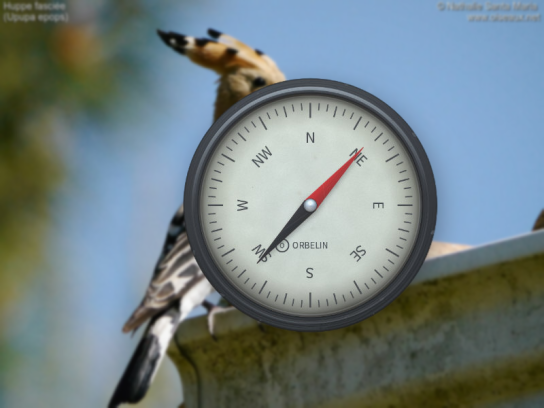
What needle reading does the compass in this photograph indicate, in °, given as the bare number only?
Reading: 42.5
